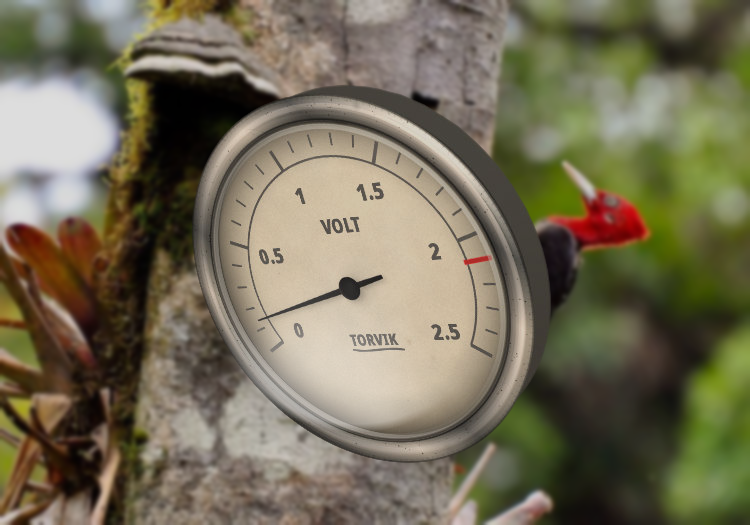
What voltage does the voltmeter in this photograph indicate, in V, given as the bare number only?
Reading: 0.15
